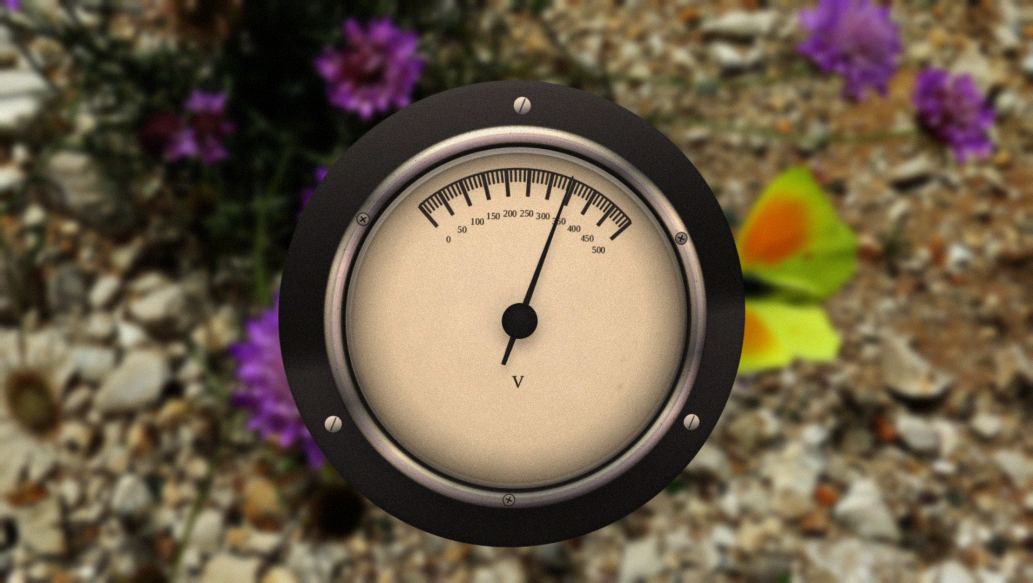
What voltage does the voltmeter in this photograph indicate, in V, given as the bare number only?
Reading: 340
